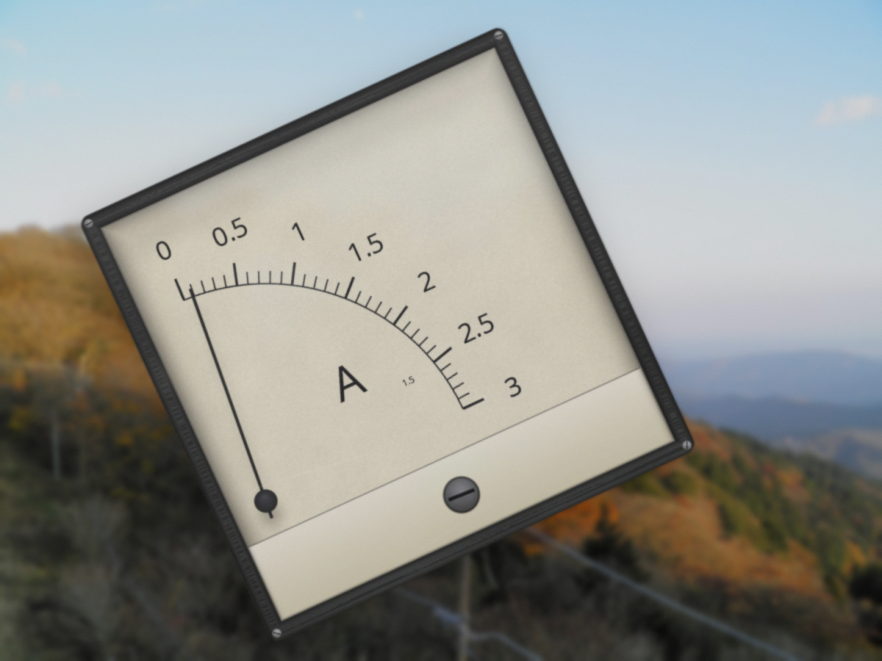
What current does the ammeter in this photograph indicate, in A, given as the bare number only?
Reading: 0.1
